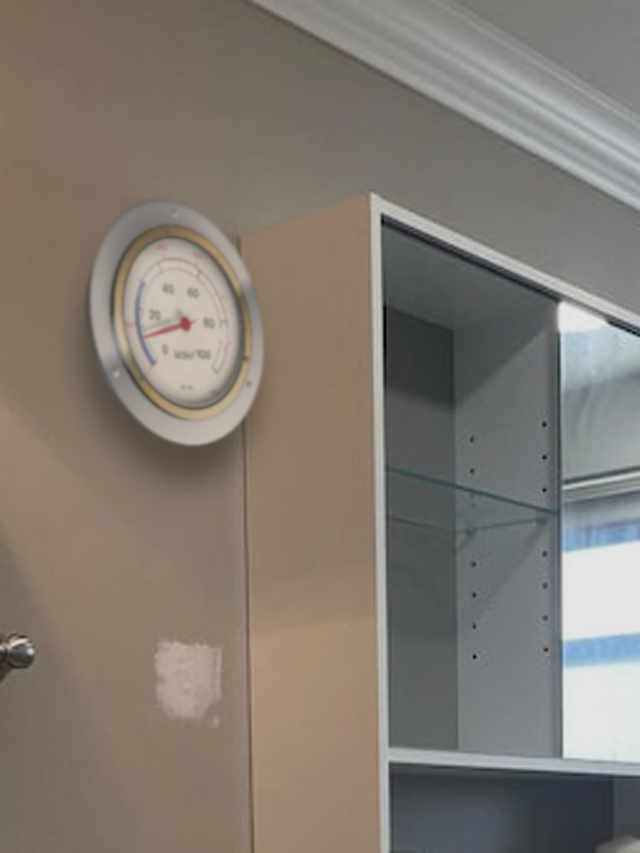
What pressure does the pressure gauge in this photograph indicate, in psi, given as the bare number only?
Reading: 10
